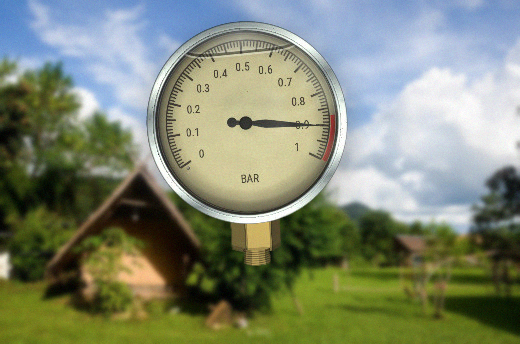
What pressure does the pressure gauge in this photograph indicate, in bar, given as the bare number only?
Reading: 0.9
